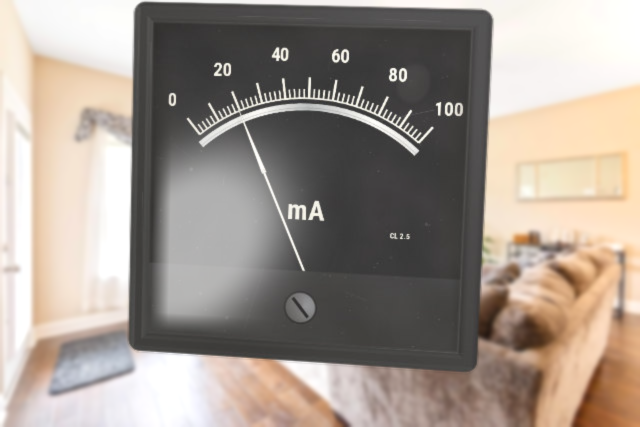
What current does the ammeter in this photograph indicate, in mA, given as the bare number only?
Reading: 20
